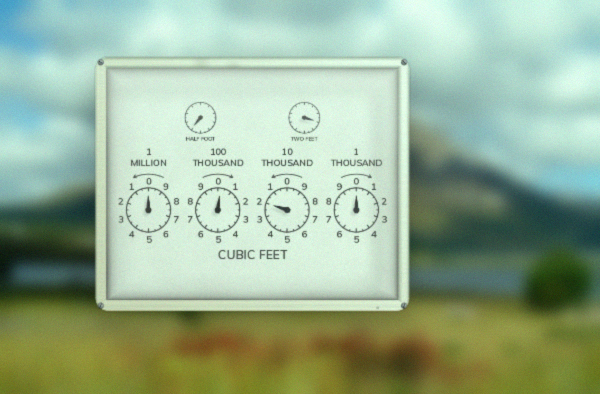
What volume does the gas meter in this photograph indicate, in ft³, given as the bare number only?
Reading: 2000
